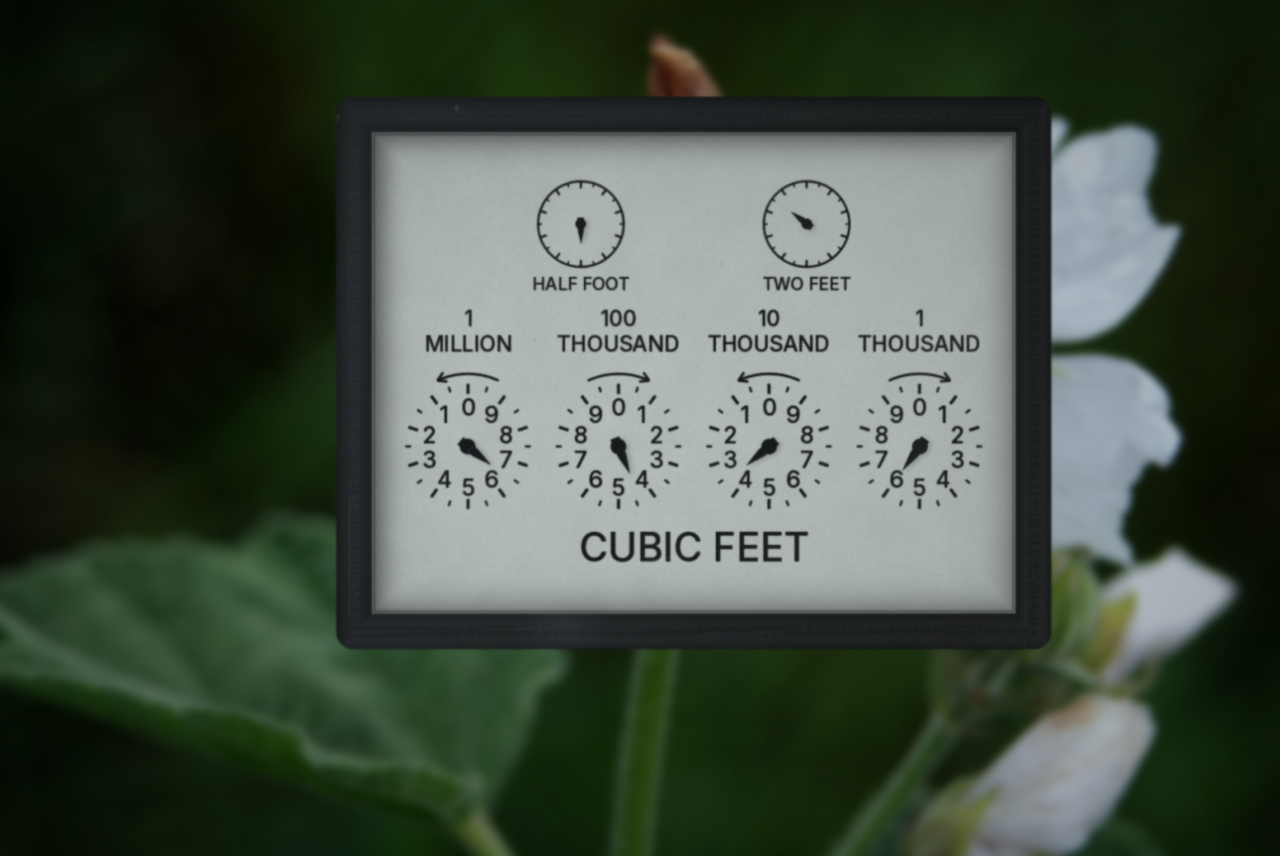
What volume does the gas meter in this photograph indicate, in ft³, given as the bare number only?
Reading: 643600
